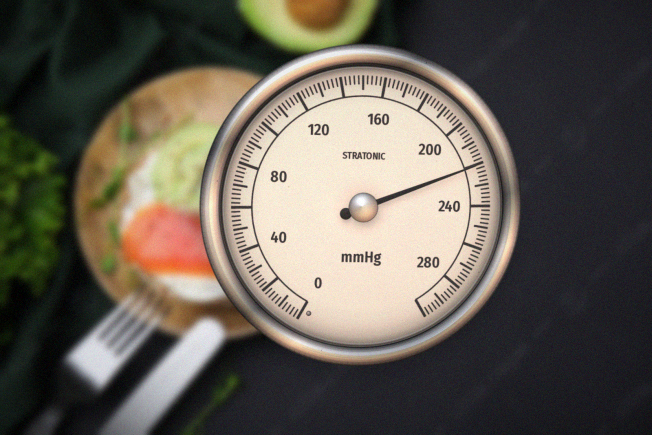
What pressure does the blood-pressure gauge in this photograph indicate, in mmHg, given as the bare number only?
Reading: 220
